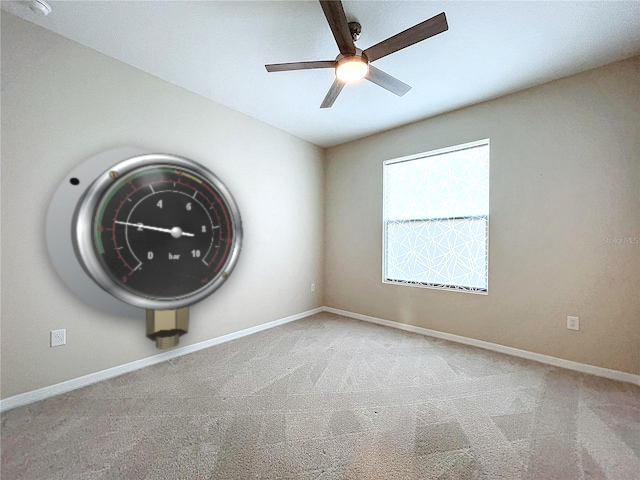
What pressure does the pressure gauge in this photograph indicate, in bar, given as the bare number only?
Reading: 2
